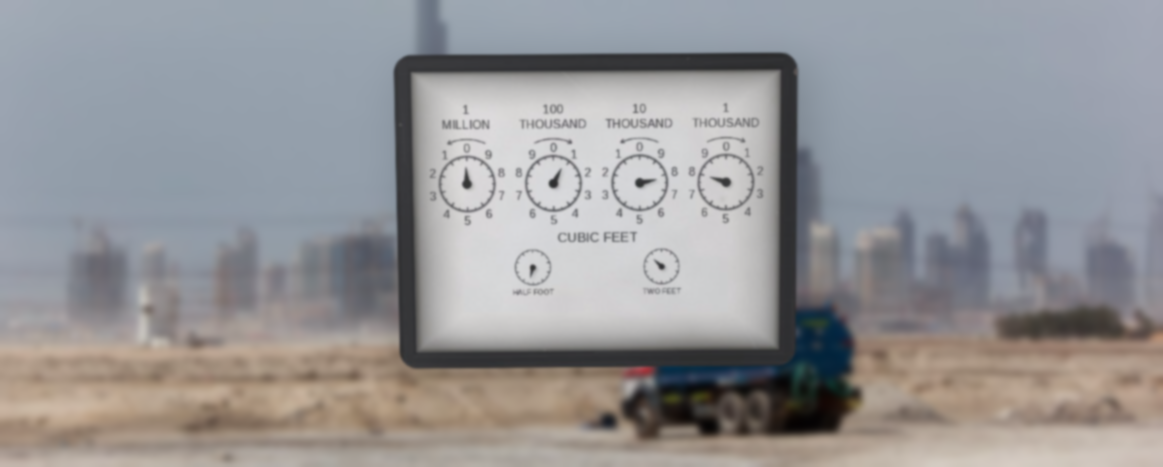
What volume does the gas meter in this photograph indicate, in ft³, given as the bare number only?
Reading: 7800
